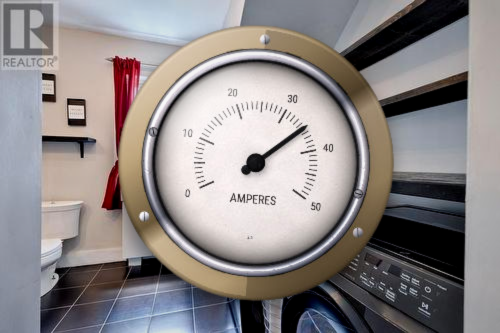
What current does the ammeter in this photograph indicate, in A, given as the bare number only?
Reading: 35
